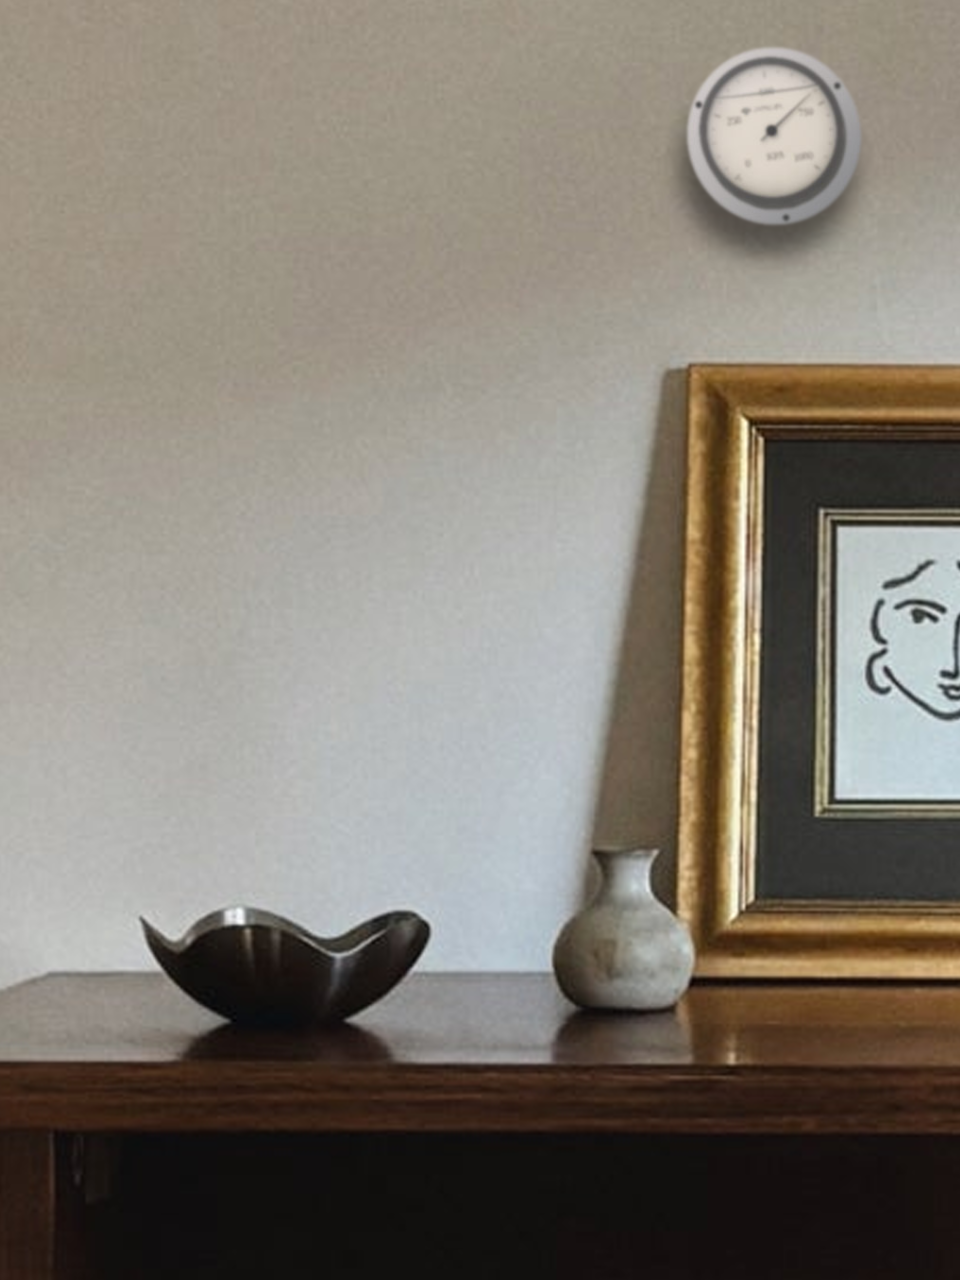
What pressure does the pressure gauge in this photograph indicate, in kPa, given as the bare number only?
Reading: 700
